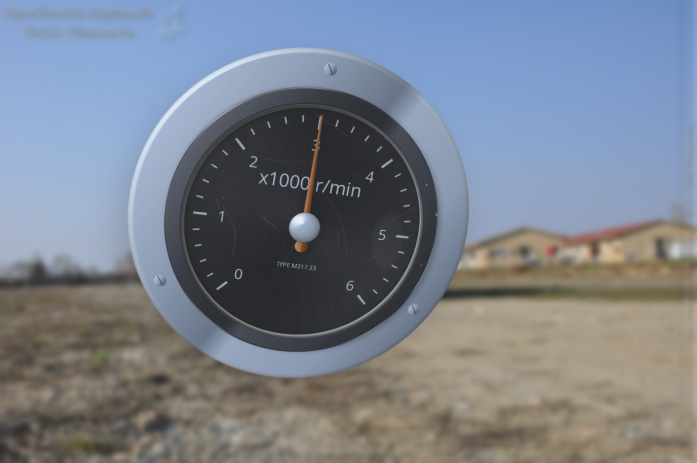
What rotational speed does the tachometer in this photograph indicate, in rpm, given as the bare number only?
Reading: 3000
